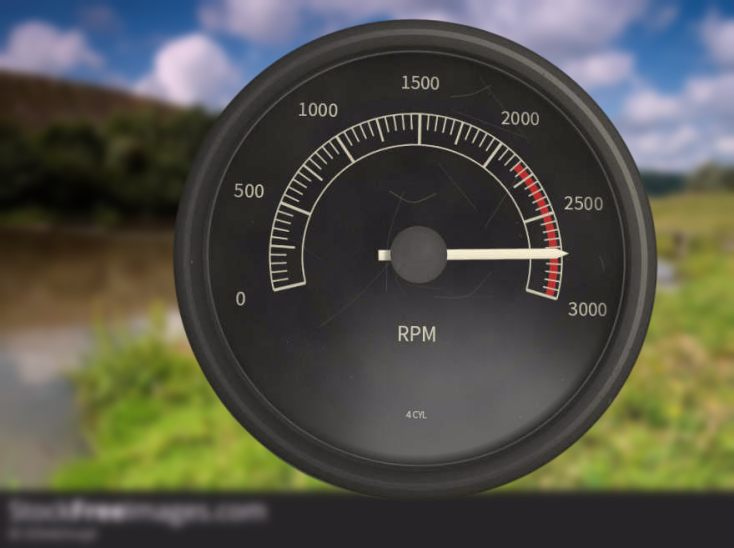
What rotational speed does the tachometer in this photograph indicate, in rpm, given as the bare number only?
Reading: 2750
